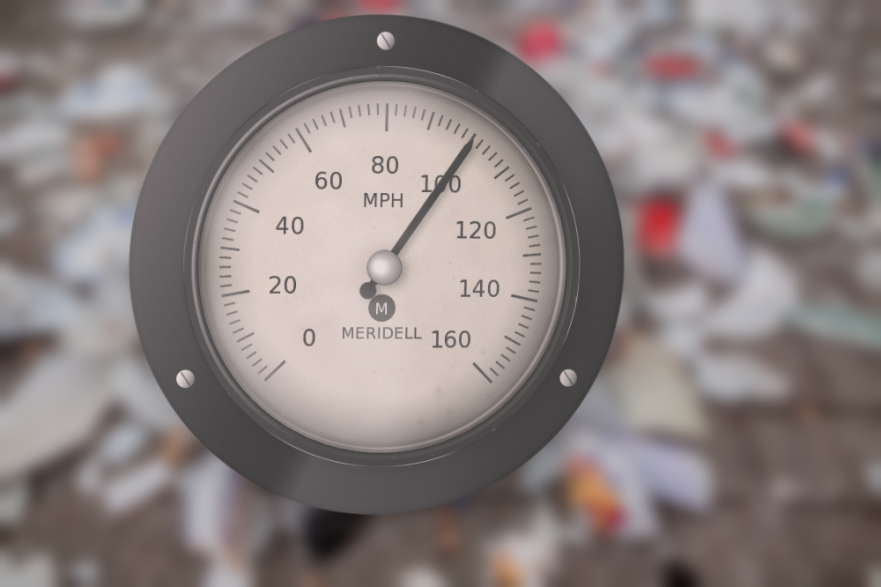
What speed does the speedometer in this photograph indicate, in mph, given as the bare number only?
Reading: 100
